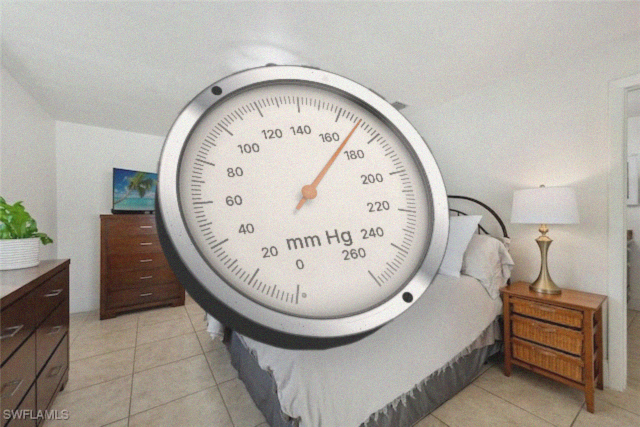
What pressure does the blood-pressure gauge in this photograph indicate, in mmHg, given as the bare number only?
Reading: 170
